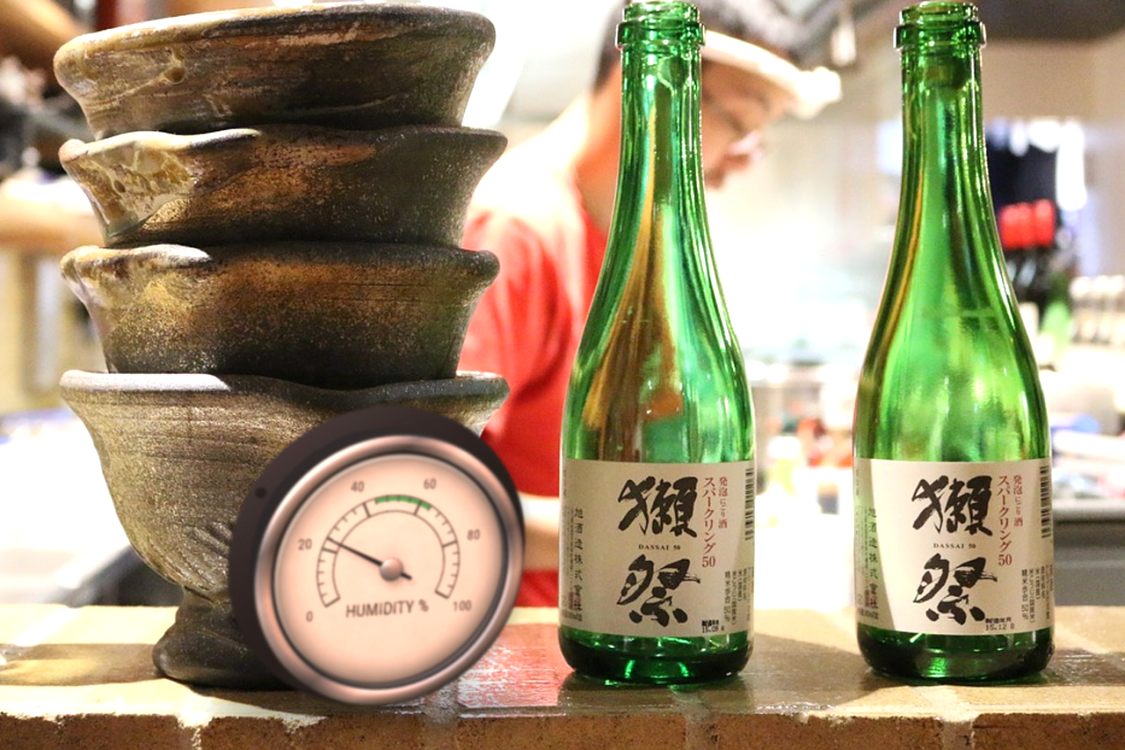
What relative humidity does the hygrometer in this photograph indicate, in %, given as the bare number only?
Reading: 24
